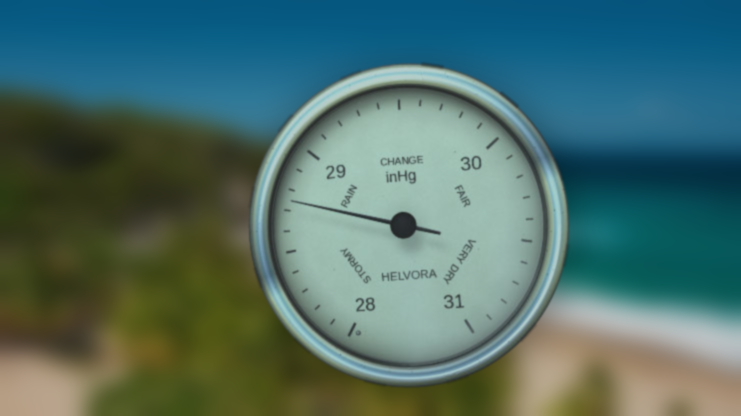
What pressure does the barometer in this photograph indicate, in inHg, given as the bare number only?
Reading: 28.75
